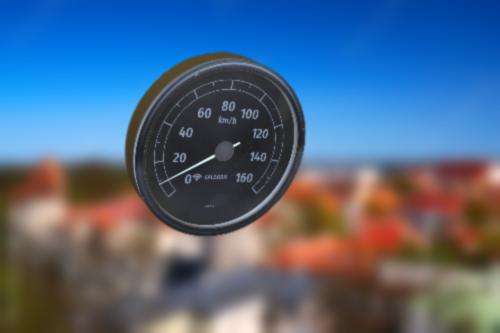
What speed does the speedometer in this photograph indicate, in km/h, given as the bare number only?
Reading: 10
